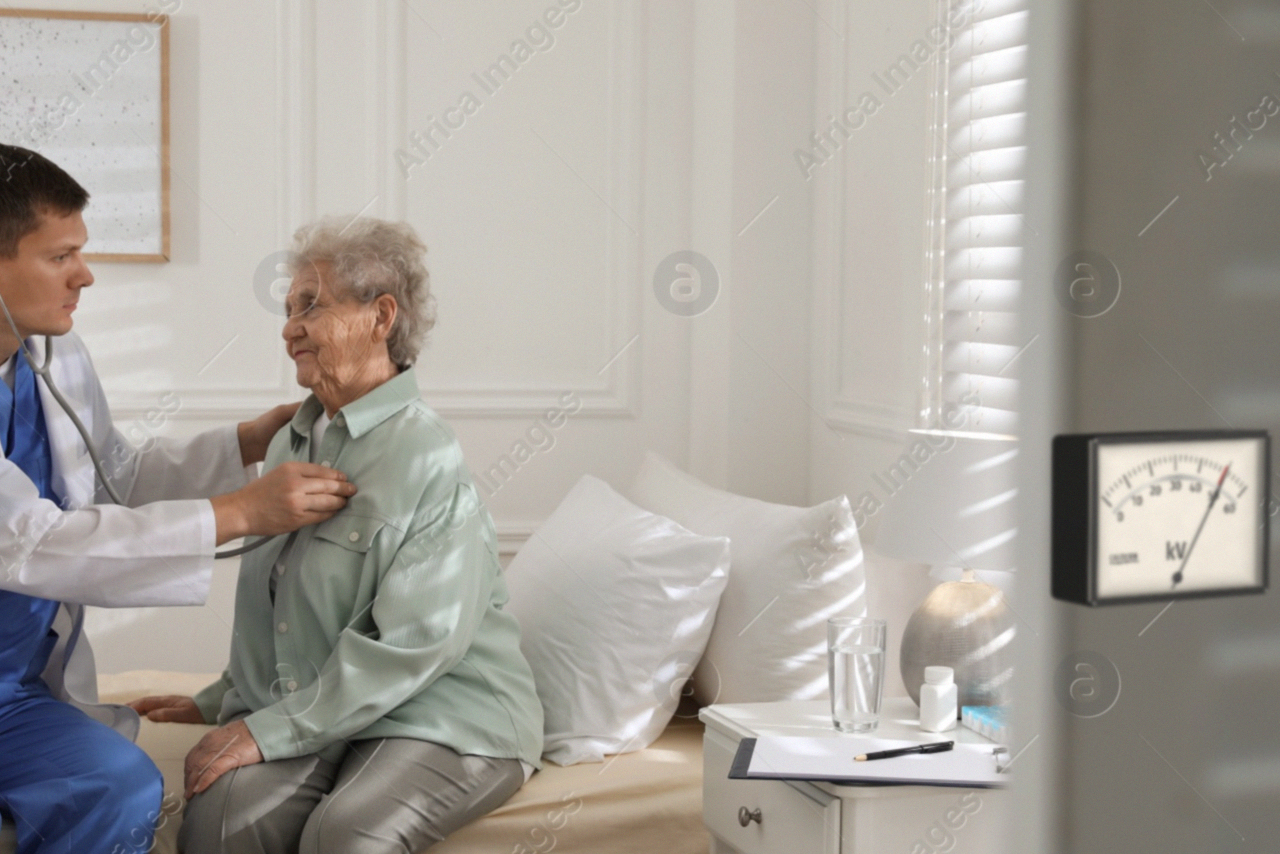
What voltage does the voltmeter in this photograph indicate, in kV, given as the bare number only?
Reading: 50
